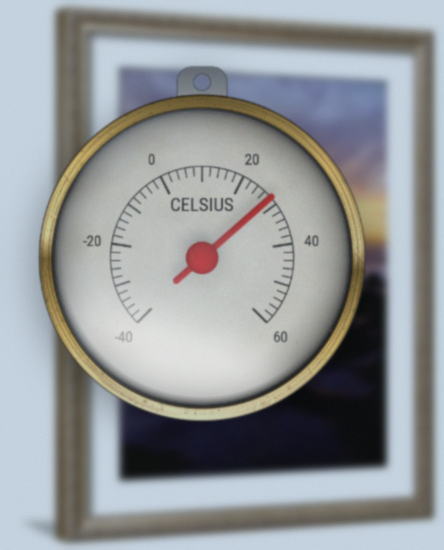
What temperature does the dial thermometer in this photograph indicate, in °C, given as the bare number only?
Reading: 28
